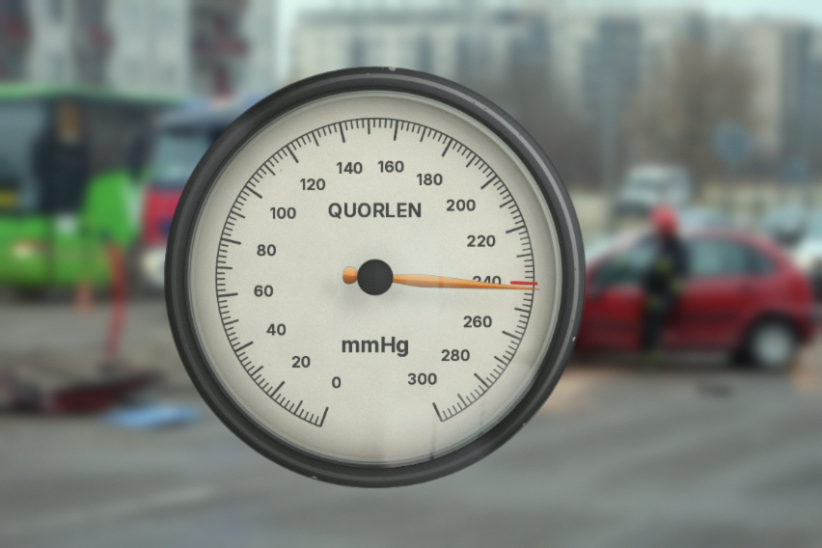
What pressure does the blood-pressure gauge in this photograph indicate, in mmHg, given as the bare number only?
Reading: 242
